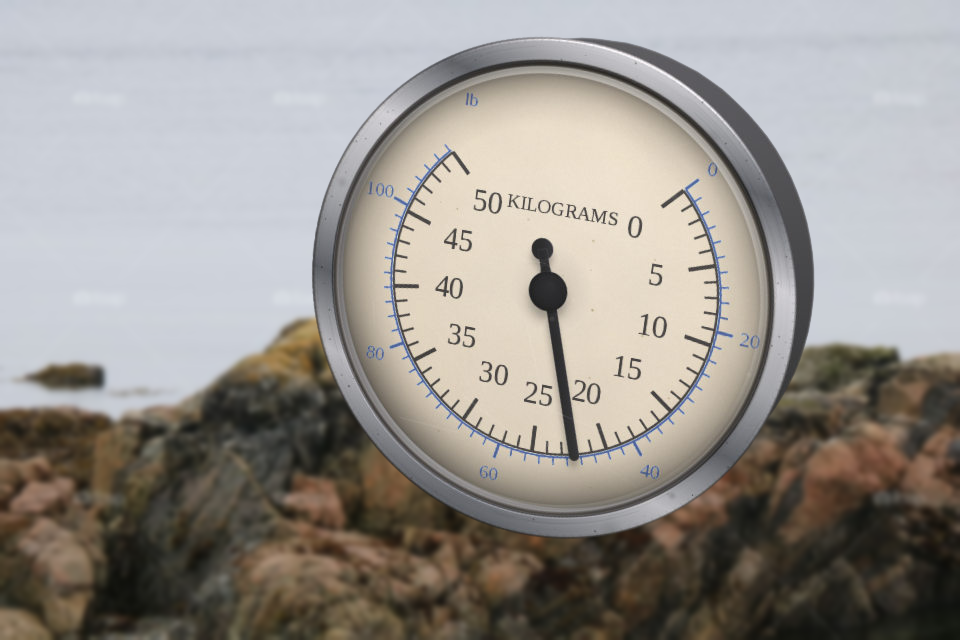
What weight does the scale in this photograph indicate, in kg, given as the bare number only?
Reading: 22
